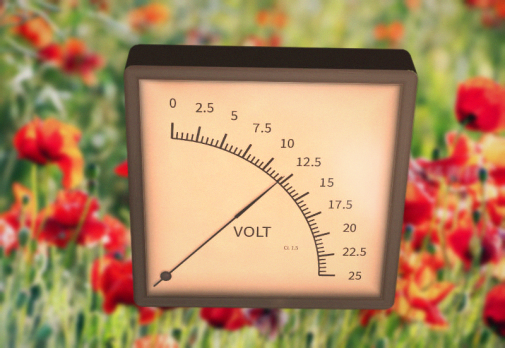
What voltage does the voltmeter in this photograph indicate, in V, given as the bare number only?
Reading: 12
